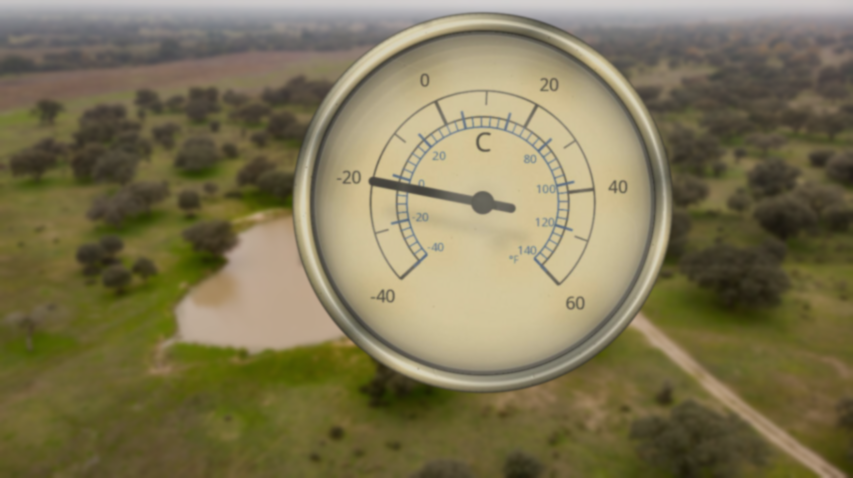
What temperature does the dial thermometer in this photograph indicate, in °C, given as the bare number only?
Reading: -20
